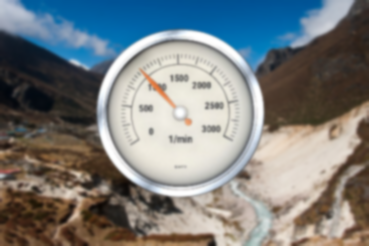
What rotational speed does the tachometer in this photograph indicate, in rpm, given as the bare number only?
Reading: 1000
